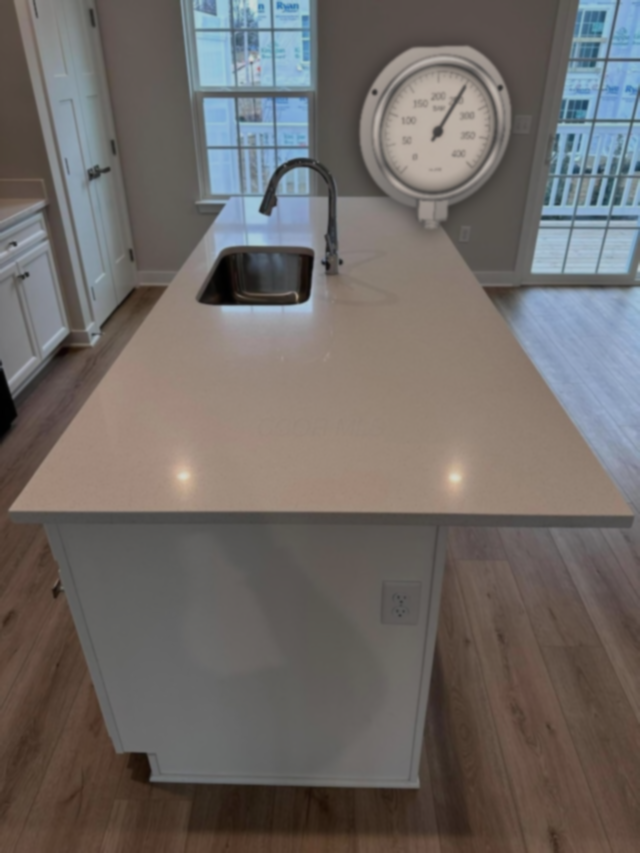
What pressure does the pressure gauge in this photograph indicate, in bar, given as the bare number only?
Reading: 250
